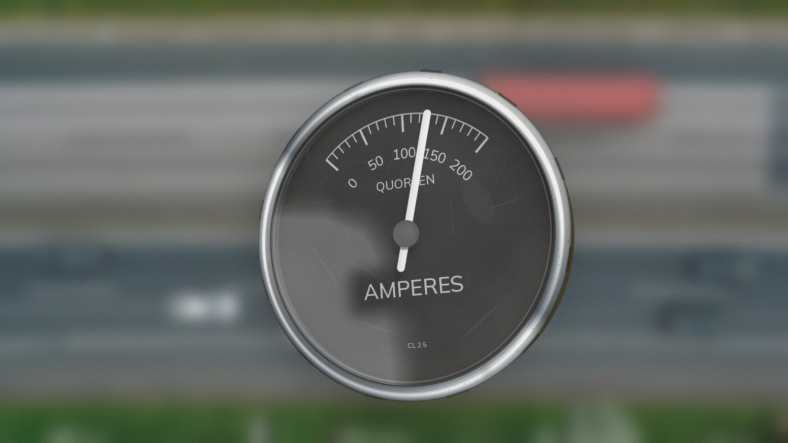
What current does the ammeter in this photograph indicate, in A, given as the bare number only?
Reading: 130
